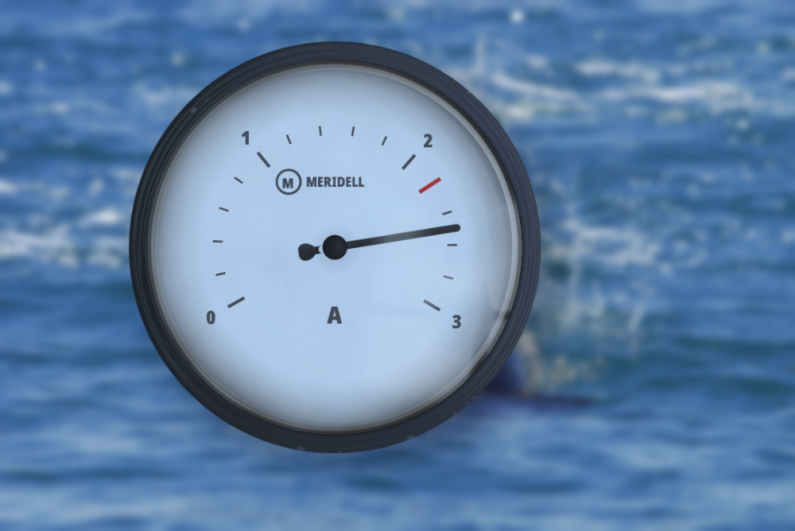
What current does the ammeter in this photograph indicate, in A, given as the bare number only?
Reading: 2.5
